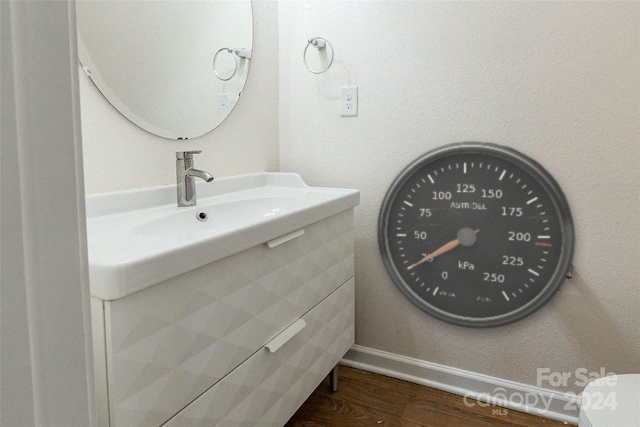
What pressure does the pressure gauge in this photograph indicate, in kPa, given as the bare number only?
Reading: 25
